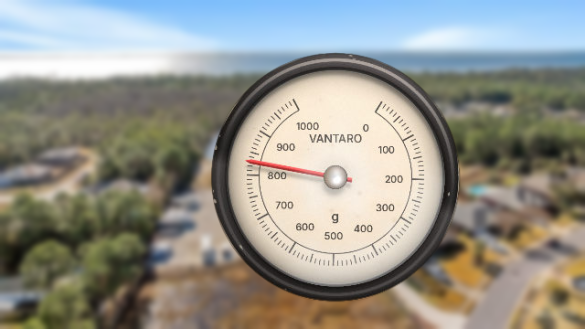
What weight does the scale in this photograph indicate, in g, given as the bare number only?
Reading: 830
